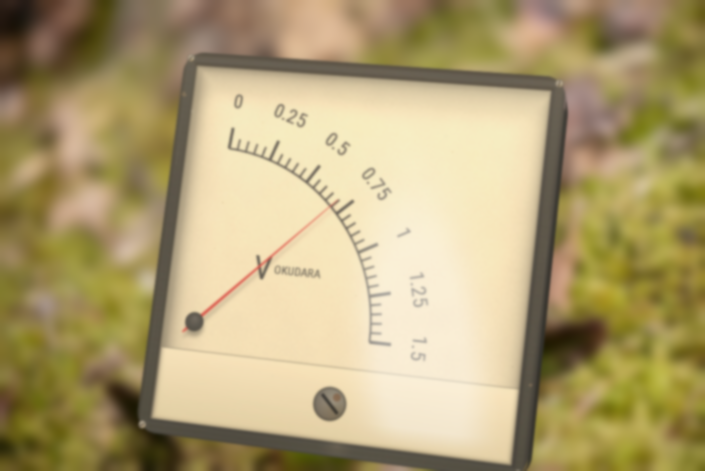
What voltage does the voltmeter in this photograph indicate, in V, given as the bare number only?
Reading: 0.7
